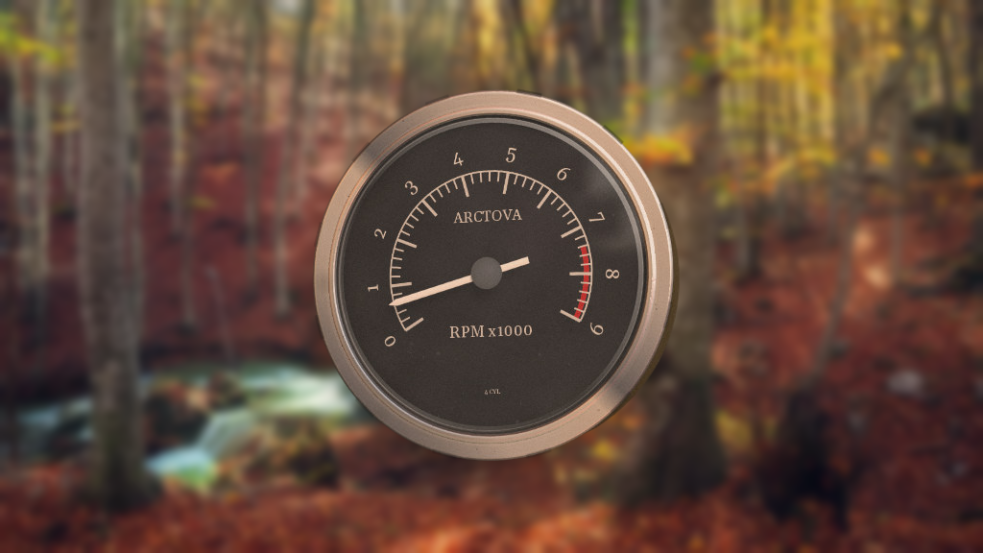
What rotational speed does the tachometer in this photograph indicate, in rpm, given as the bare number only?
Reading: 600
